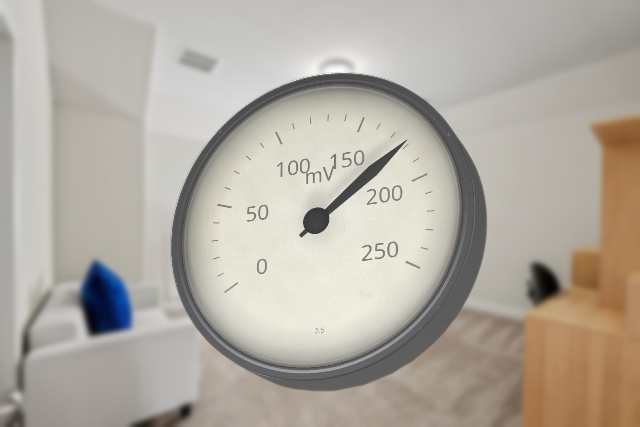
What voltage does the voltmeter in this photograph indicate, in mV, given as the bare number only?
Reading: 180
